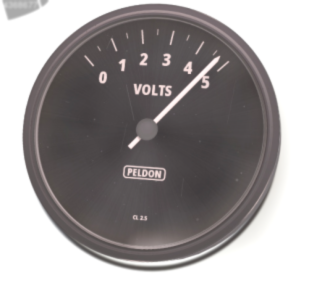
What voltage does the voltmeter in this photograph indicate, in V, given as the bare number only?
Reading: 4.75
